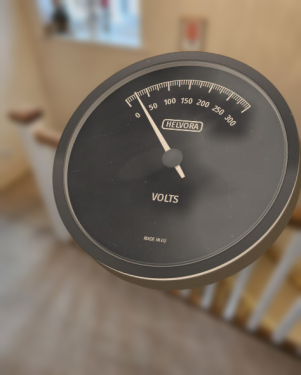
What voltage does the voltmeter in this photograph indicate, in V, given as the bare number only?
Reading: 25
